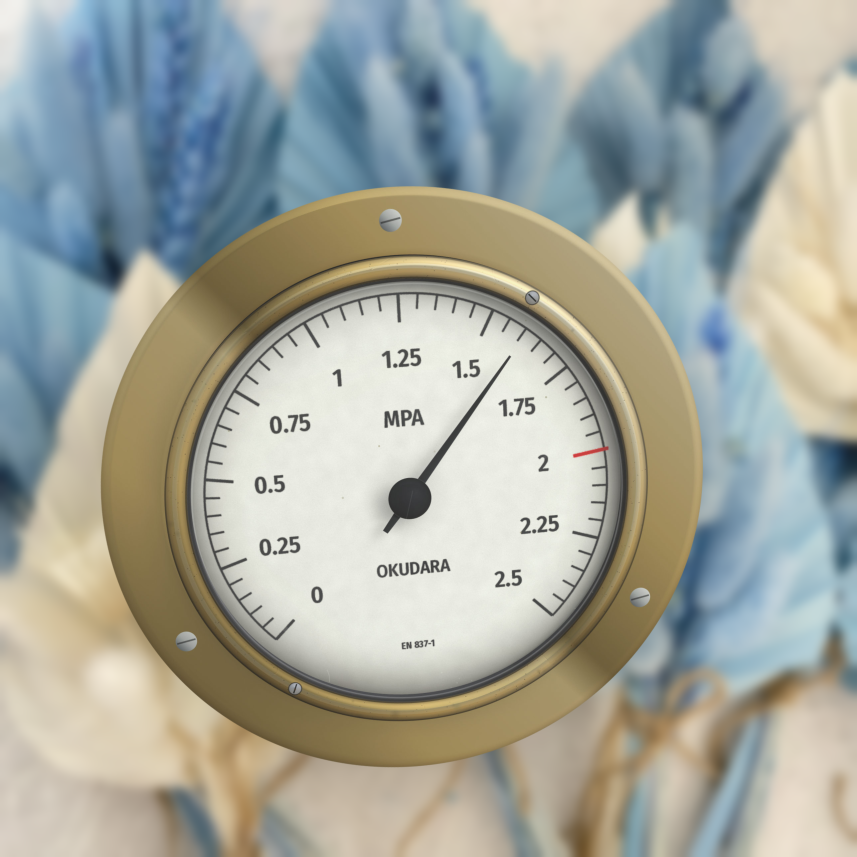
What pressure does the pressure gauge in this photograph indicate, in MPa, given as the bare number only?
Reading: 1.6
